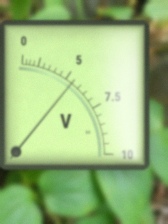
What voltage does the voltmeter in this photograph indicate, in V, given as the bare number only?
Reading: 5.5
